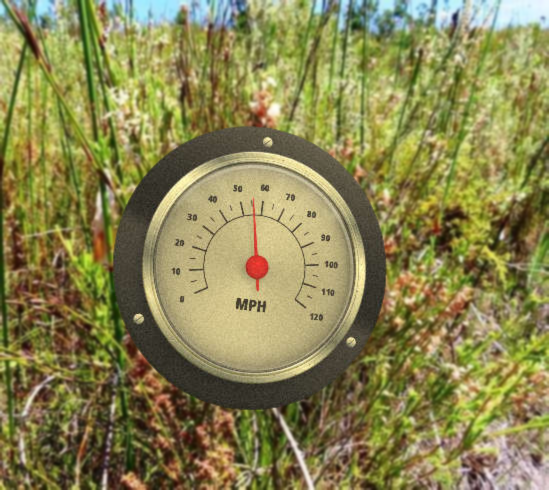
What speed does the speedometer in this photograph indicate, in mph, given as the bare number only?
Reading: 55
